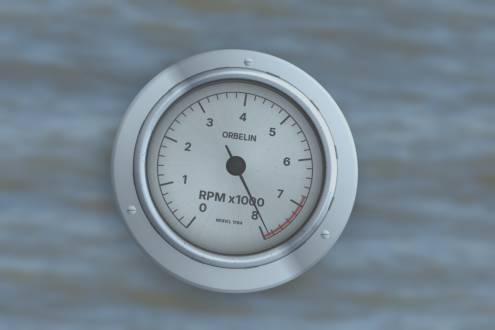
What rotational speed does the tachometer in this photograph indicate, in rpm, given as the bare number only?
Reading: 7900
